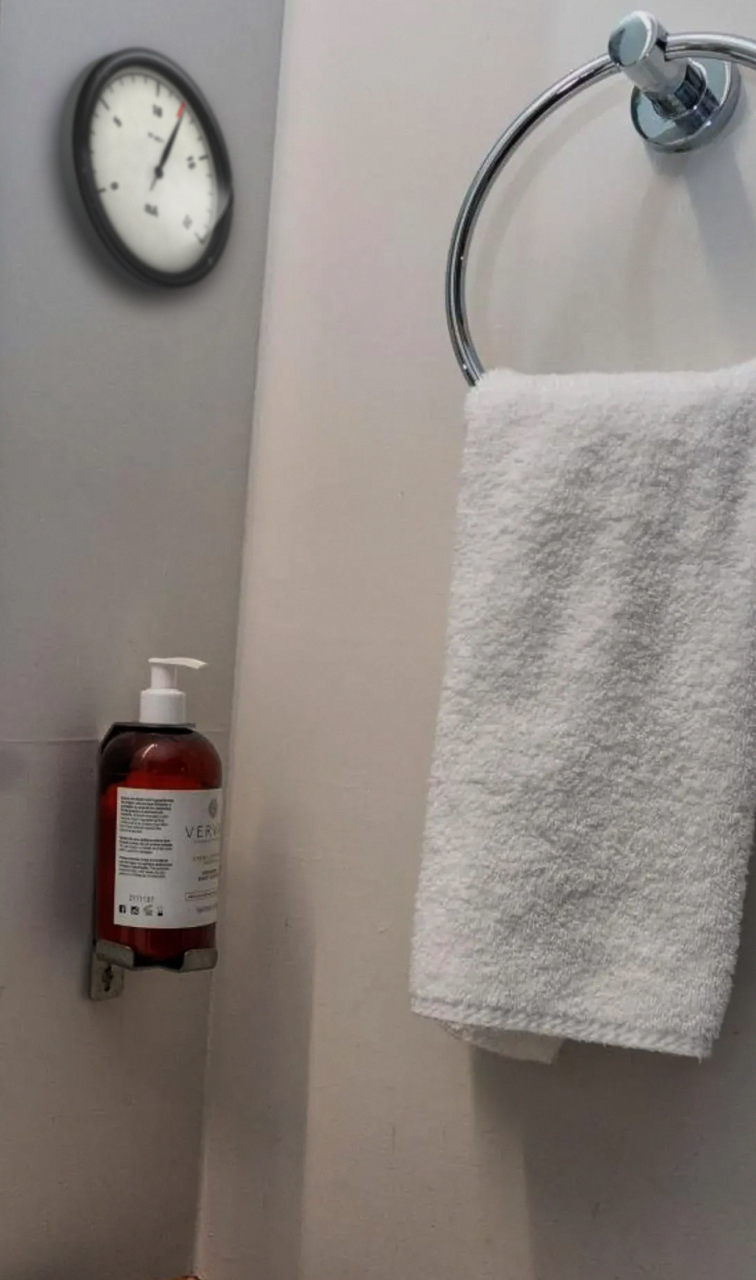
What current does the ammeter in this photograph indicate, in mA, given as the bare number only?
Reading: 12
